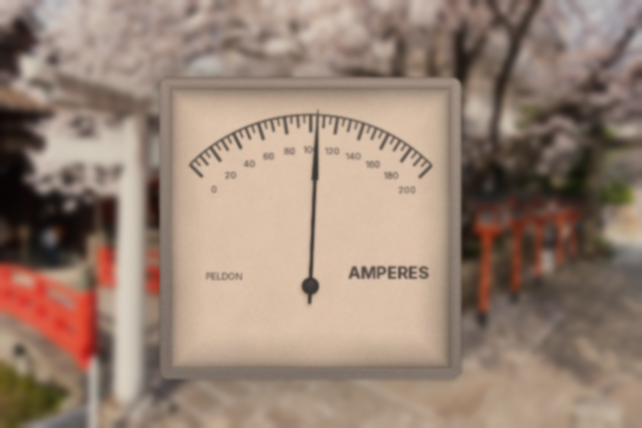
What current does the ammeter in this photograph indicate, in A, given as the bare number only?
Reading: 105
